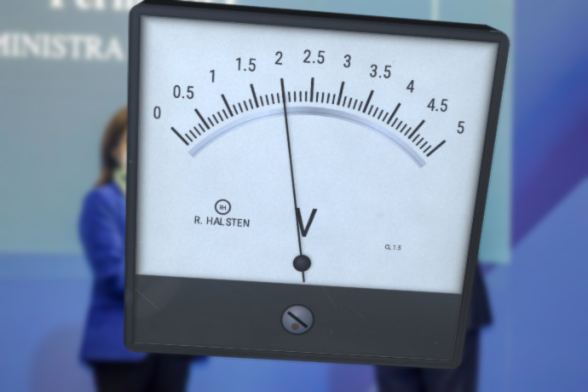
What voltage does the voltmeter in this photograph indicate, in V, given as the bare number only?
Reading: 2
